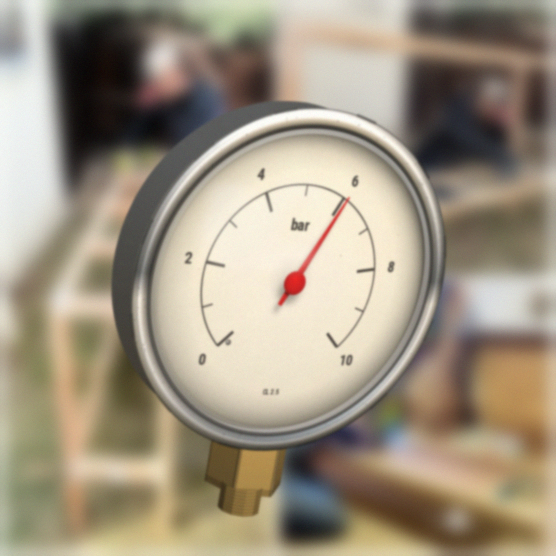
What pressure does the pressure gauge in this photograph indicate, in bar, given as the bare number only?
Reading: 6
